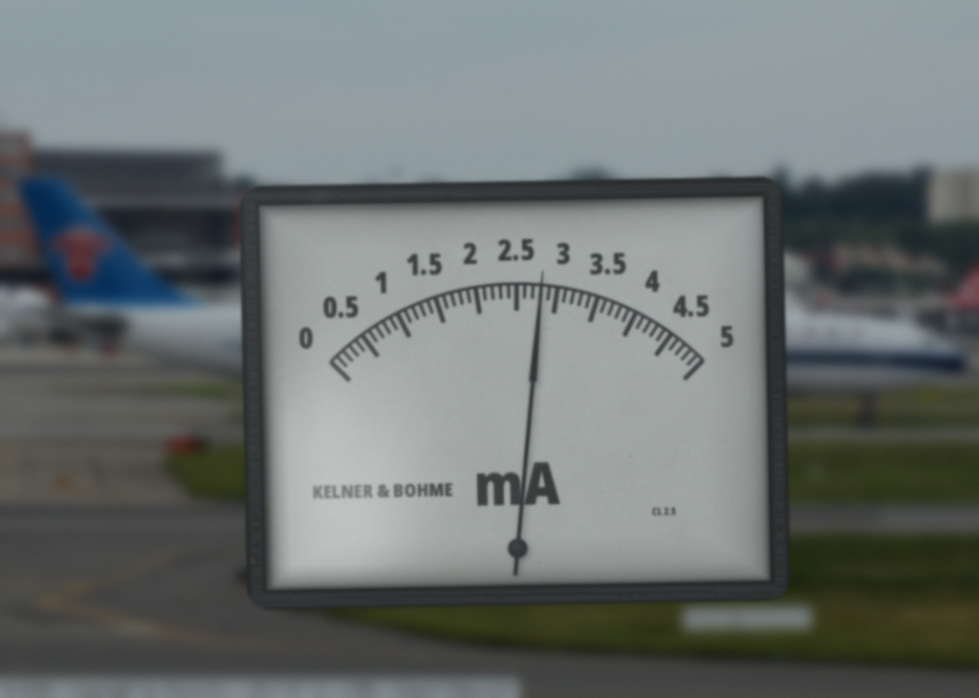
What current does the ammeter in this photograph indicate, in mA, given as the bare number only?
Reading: 2.8
